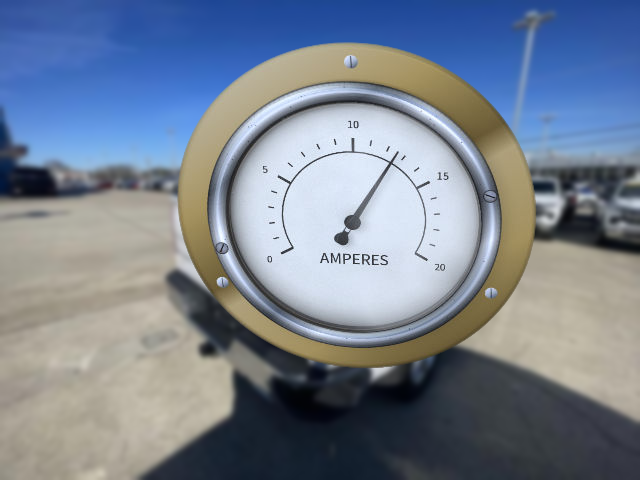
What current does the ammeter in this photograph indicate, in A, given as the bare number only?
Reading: 12.5
